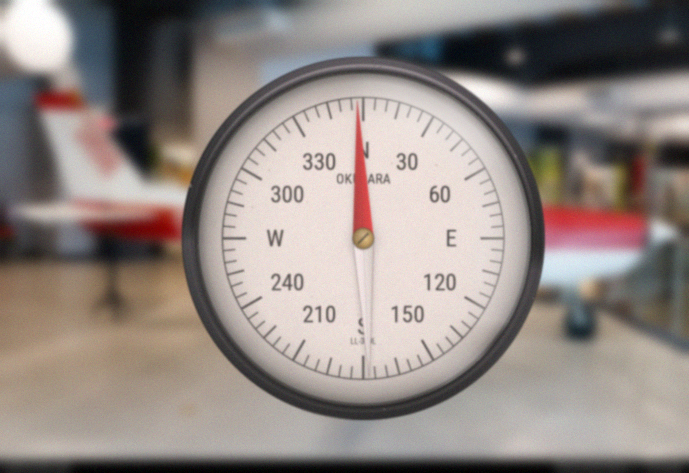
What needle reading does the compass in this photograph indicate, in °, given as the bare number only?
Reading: 357.5
